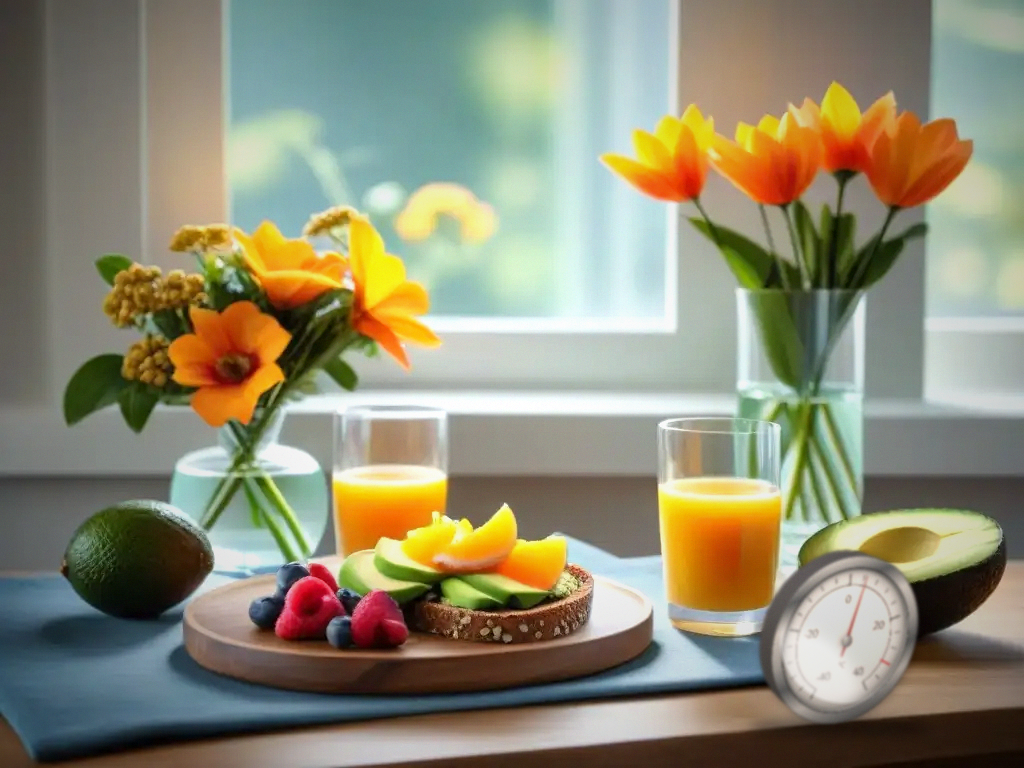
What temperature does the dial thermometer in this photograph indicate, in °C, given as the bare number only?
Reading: 4
